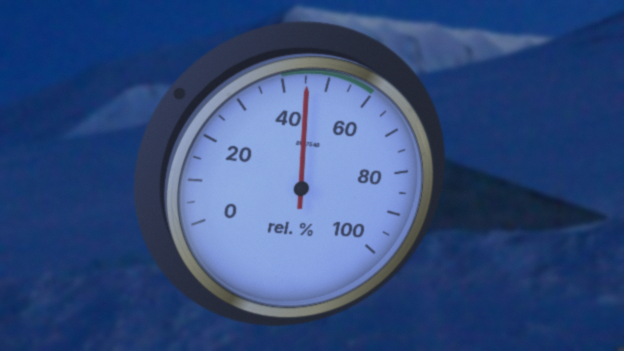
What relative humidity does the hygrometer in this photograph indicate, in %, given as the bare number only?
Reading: 45
